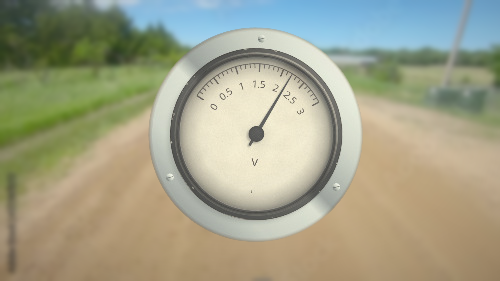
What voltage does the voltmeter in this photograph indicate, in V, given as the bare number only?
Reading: 2.2
